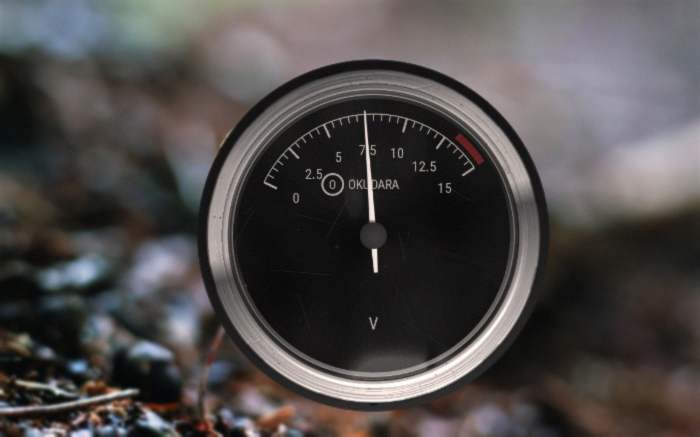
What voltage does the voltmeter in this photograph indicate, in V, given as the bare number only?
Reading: 7.5
